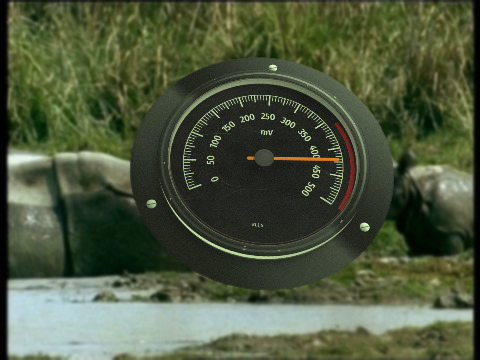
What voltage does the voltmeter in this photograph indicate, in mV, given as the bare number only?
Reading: 425
